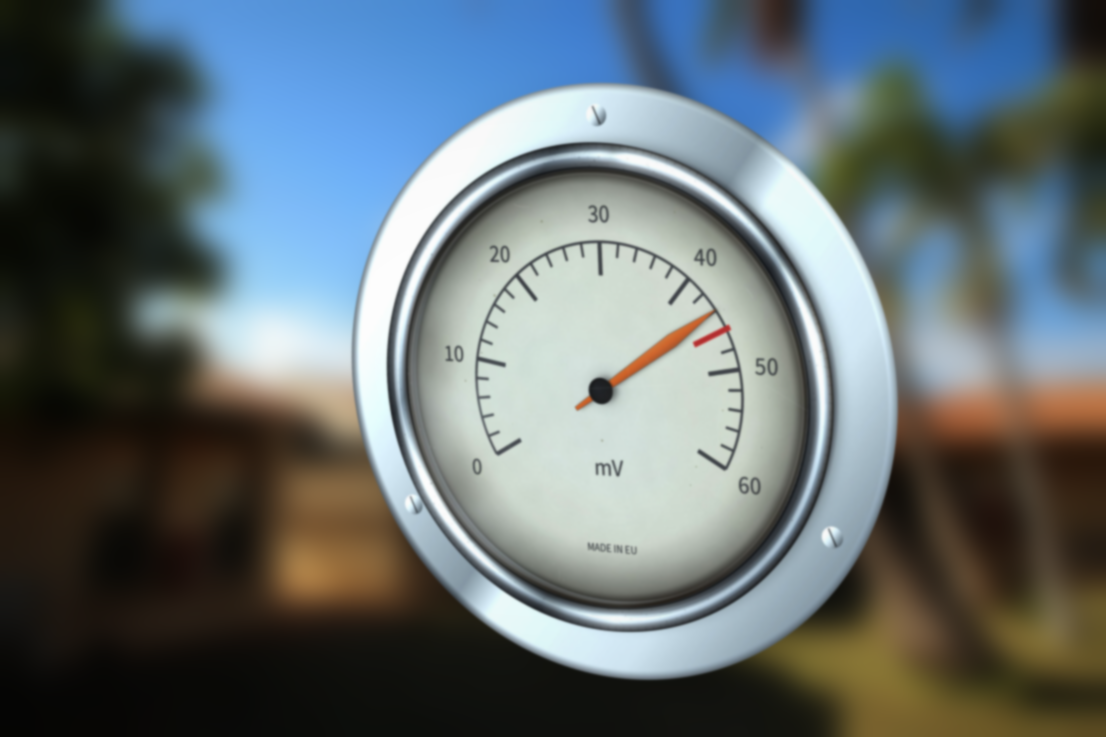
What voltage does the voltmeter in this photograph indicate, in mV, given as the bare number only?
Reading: 44
